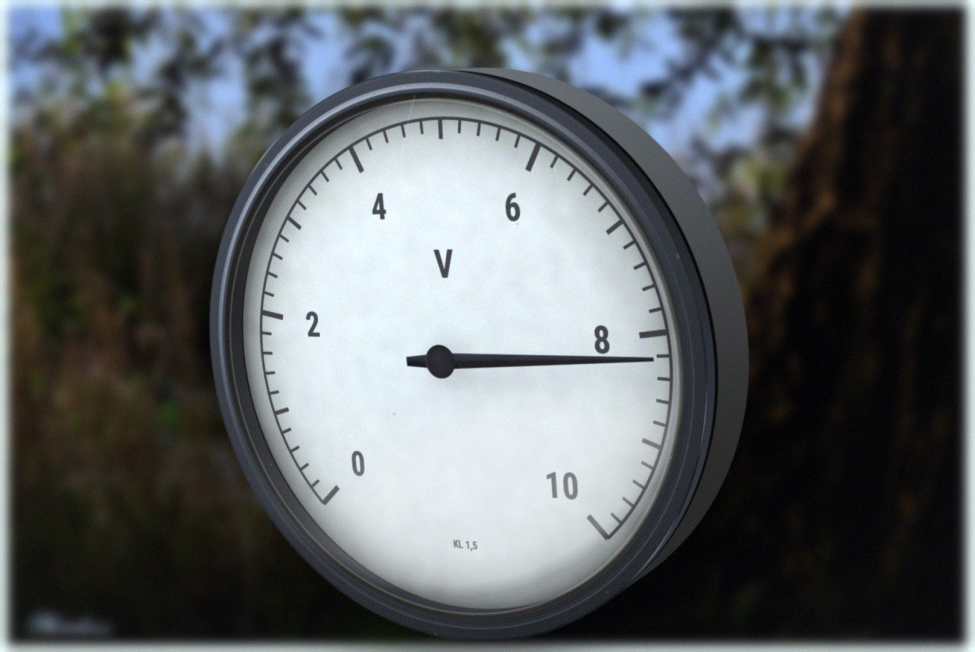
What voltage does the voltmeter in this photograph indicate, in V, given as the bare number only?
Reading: 8.2
